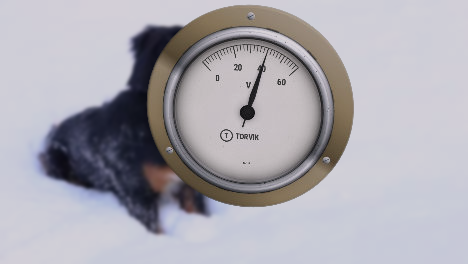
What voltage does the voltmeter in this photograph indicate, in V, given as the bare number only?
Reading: 40
